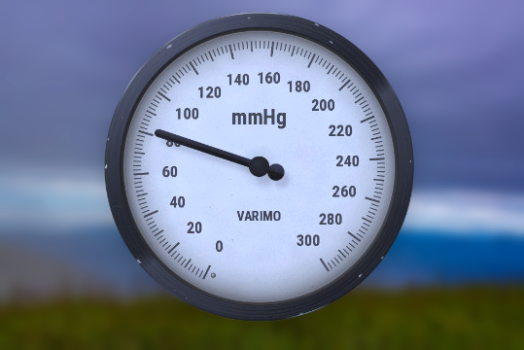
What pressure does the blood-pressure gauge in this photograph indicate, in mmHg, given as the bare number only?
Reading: 82
